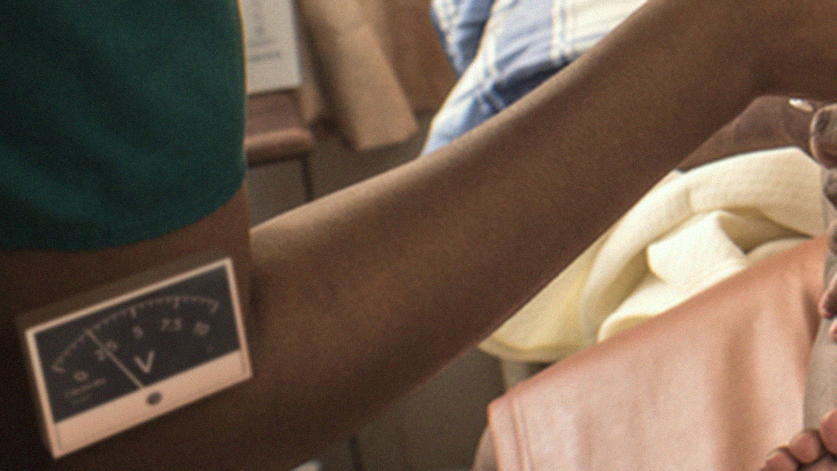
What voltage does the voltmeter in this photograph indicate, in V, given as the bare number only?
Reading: 2.5
